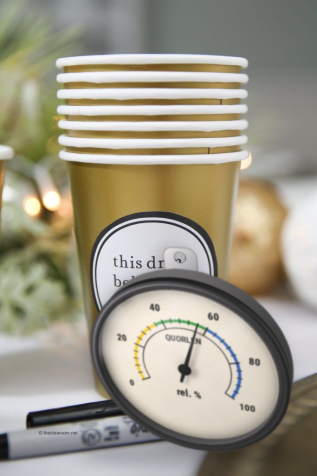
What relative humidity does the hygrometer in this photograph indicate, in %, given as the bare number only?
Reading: 56
